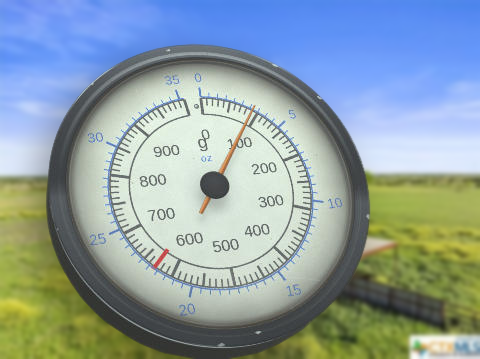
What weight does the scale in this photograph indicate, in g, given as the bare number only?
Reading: 90
